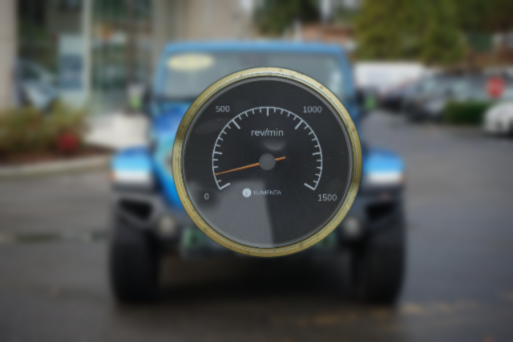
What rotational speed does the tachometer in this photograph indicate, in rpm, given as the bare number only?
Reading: 100
